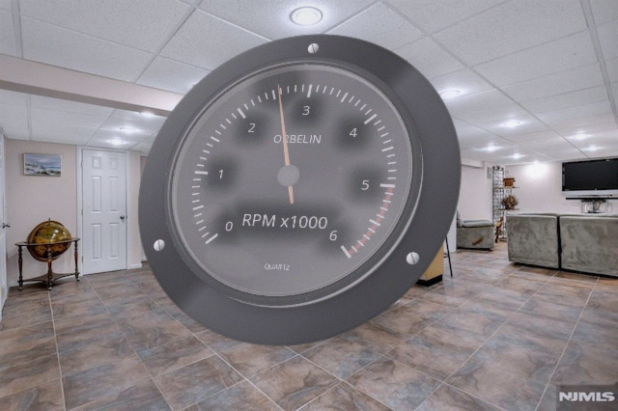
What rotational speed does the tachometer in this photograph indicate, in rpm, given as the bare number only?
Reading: 2600
